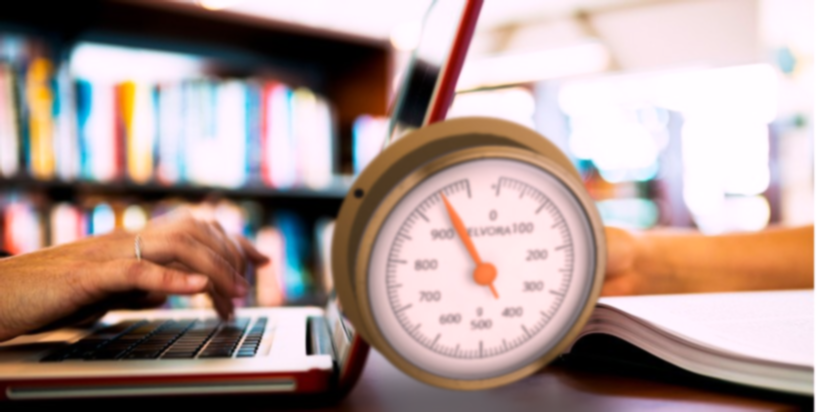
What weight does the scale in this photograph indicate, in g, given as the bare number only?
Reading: 950
